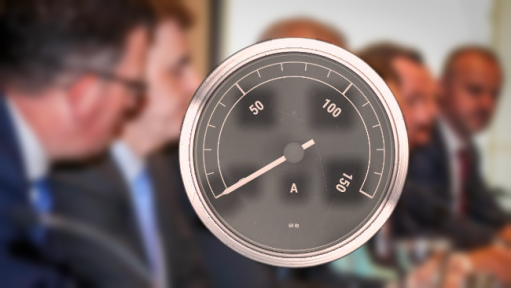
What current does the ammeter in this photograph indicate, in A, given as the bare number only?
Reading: 0
